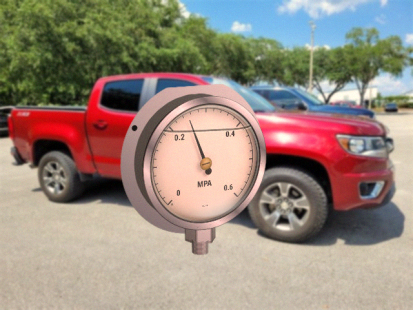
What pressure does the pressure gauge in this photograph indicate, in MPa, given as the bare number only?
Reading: 0.25
